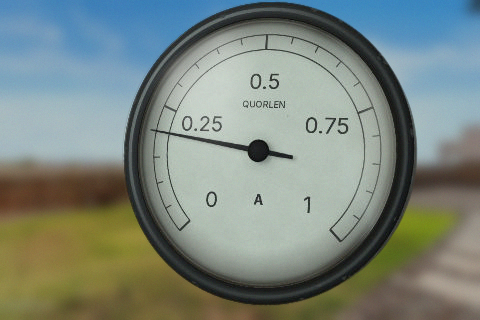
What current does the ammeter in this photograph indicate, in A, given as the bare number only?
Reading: 0.2
